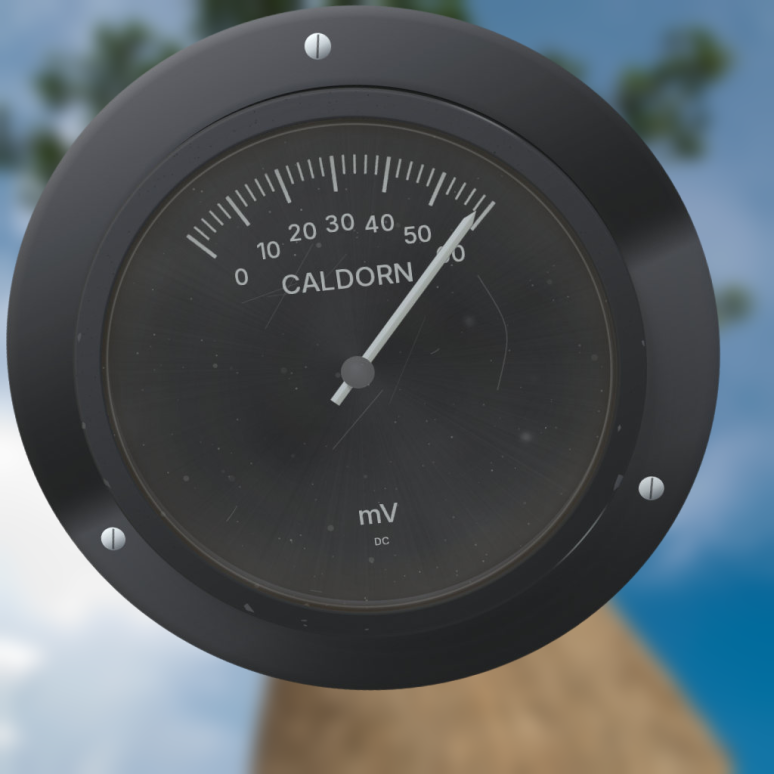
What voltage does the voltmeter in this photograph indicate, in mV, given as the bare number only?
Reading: 58
